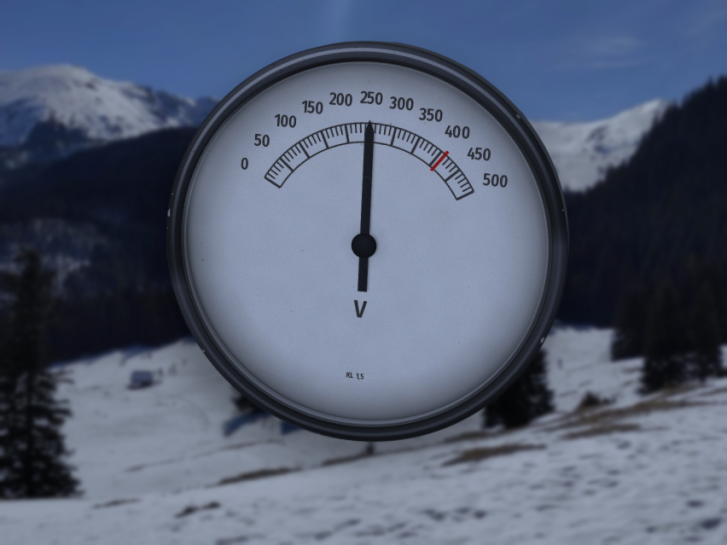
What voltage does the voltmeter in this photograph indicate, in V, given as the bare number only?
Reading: 250
